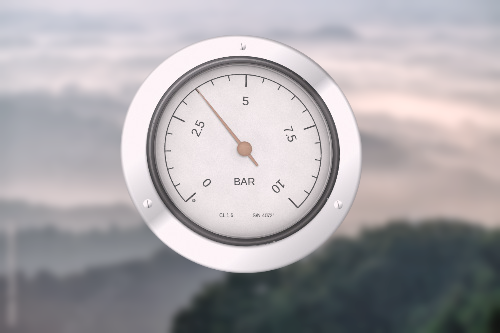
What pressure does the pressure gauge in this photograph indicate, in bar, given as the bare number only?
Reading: 3.5
